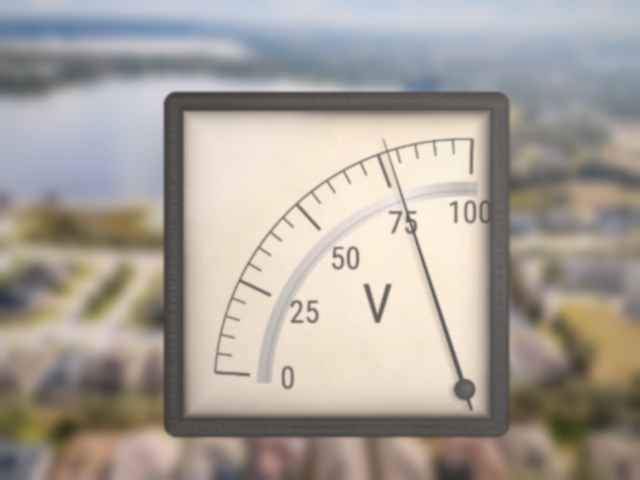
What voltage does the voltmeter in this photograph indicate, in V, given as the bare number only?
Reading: 77.5
